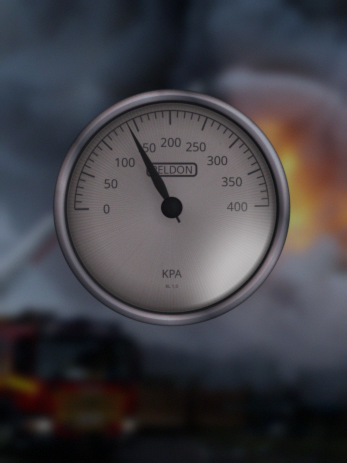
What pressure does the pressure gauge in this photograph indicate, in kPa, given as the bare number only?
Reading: 140
